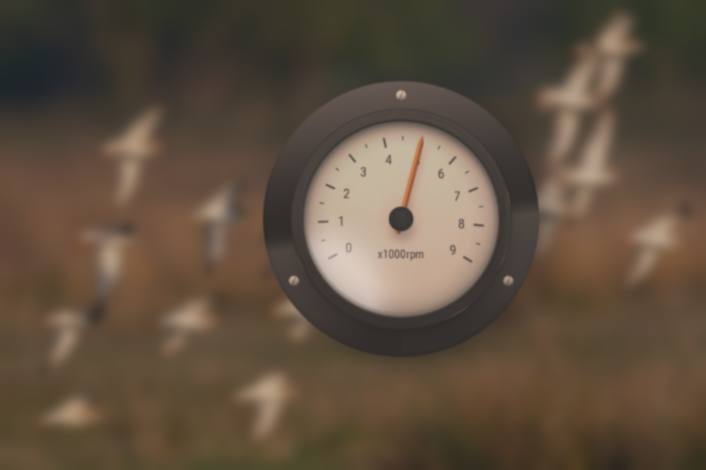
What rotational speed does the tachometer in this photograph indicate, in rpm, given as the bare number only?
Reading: 5000
